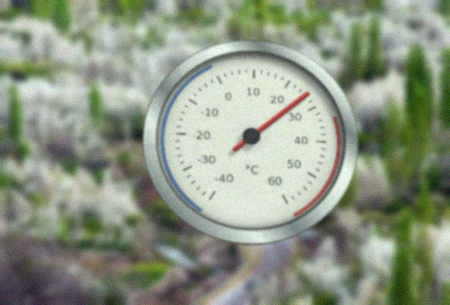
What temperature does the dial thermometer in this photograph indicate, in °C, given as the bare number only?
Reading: 26
